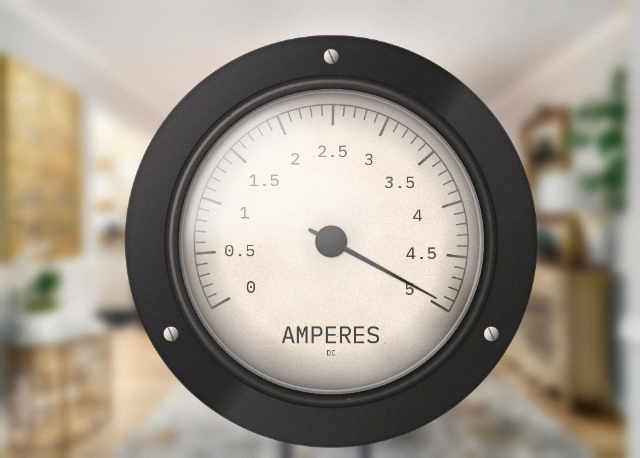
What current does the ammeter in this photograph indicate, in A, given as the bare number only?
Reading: 4.95
